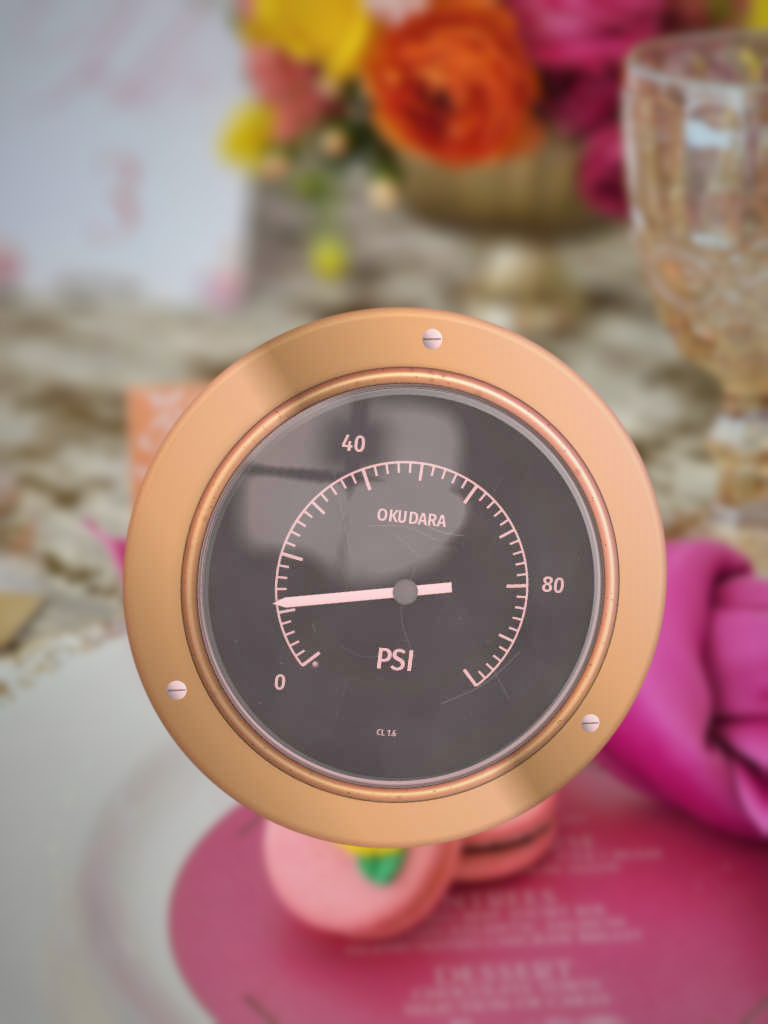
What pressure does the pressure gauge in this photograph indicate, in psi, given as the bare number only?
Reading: 12
